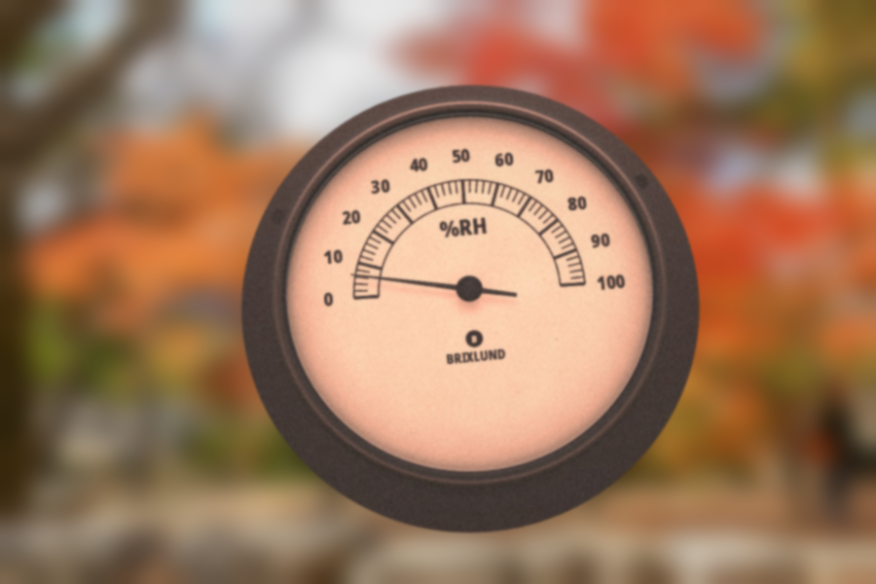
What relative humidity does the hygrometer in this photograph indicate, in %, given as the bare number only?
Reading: 6
